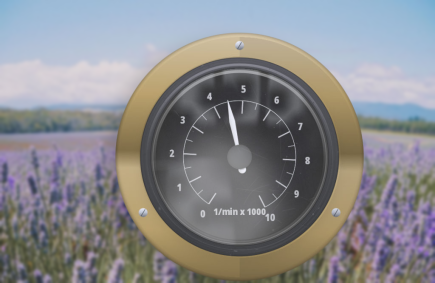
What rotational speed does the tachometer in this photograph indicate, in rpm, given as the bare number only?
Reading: 4500
